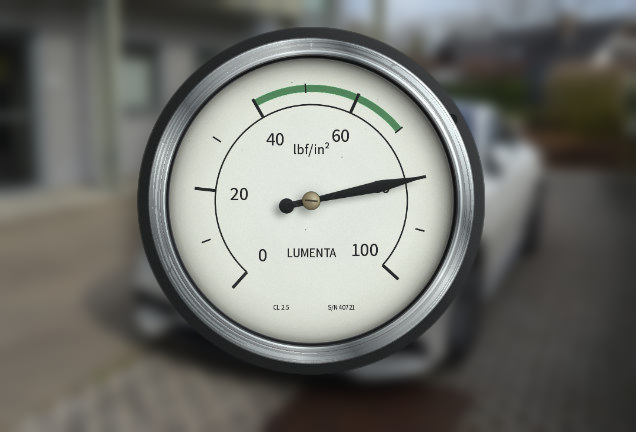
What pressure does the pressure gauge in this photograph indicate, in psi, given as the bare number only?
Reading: 80
